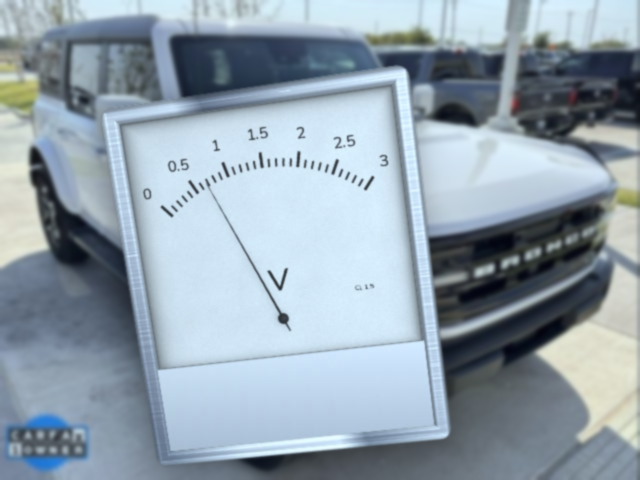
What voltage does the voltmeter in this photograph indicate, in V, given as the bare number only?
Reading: 0.7
